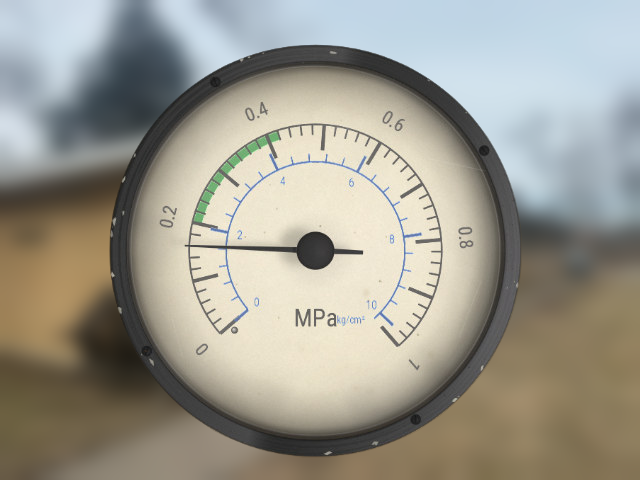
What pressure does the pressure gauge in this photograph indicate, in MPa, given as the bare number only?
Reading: 0.16
